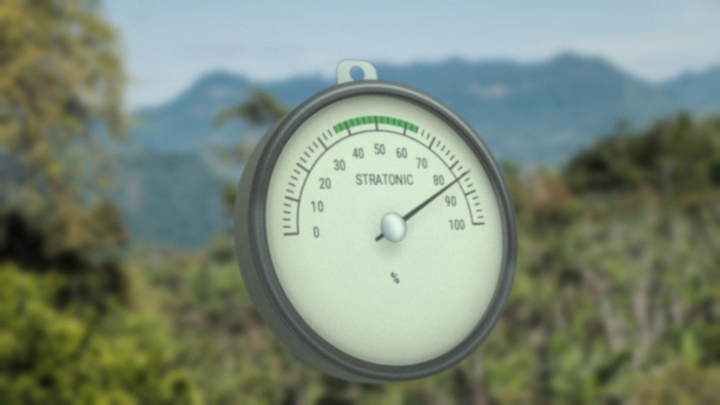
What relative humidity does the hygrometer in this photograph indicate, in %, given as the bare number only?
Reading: 84
